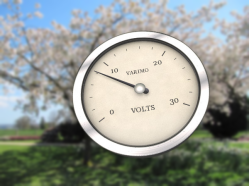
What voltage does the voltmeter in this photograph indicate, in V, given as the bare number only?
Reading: 8
